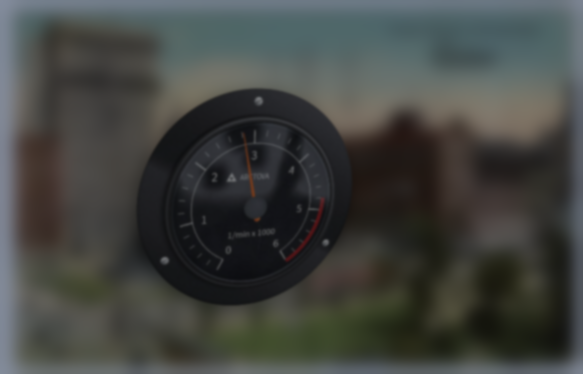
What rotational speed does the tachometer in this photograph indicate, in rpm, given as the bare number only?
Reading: 2800
